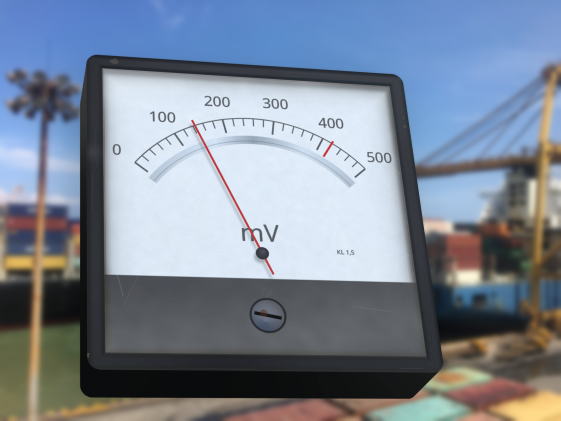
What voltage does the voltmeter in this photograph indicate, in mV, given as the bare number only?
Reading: 140
